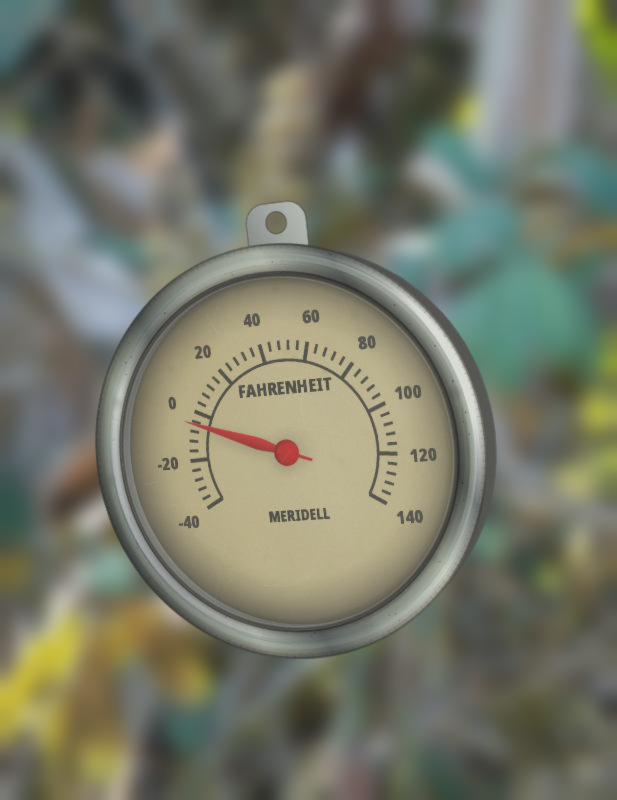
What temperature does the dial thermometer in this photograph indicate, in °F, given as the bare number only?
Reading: -4
